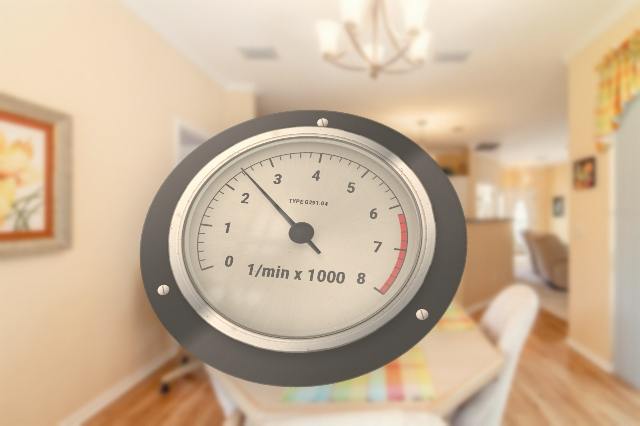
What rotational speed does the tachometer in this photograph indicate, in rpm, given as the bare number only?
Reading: 2400
